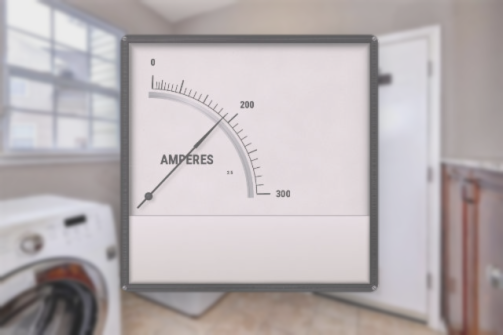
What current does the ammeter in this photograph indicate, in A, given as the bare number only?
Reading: 190
